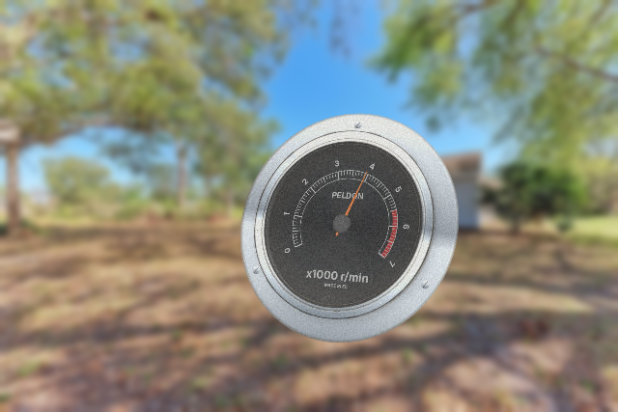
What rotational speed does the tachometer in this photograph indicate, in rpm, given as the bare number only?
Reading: 4000
